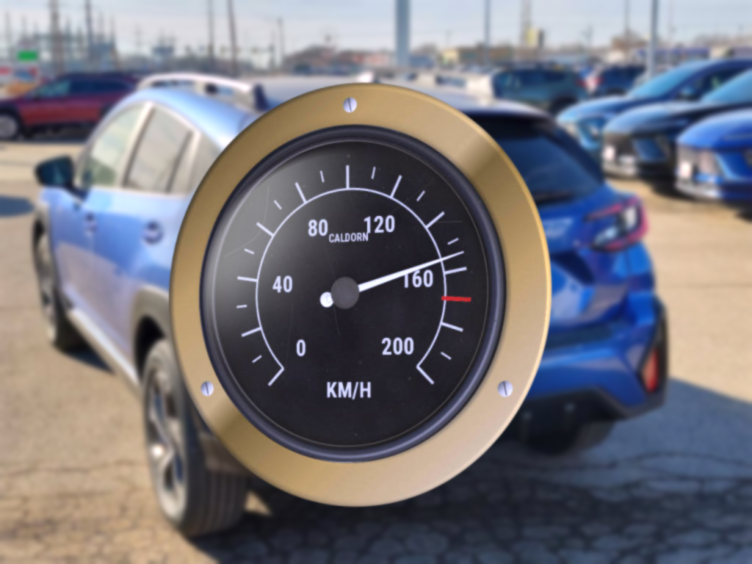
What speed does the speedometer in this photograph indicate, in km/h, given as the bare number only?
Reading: 155
